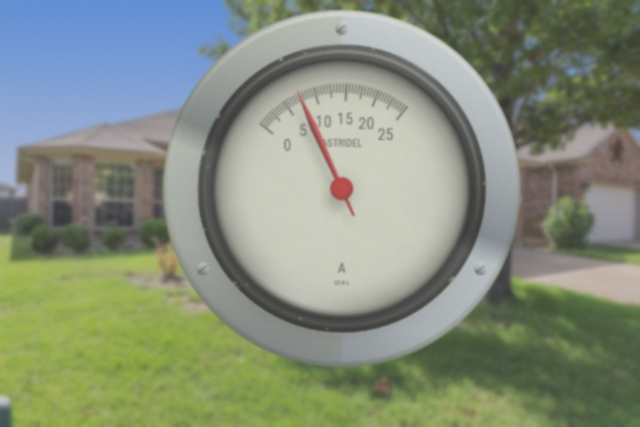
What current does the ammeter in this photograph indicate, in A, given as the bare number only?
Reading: 7.5
